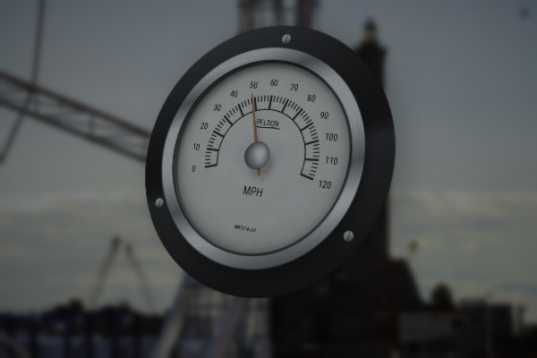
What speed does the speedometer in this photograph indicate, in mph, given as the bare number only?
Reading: 50
